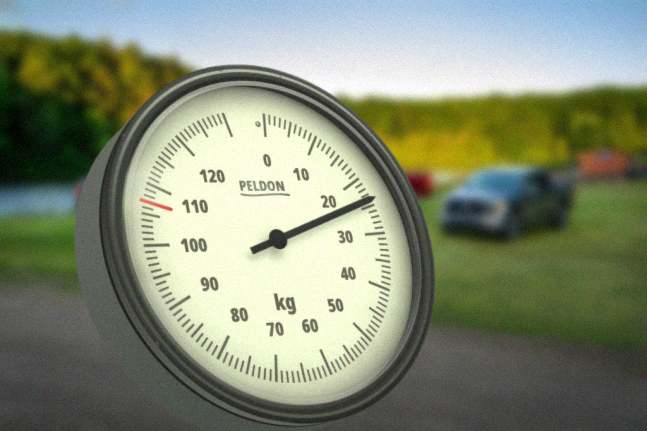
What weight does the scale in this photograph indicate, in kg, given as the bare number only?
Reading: 24
